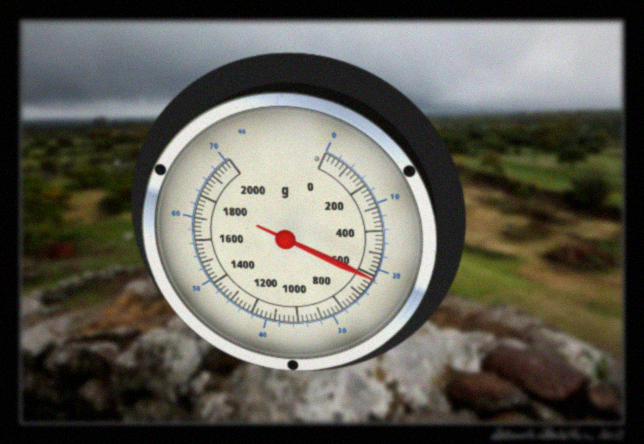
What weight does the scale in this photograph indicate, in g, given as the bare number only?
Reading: 600
